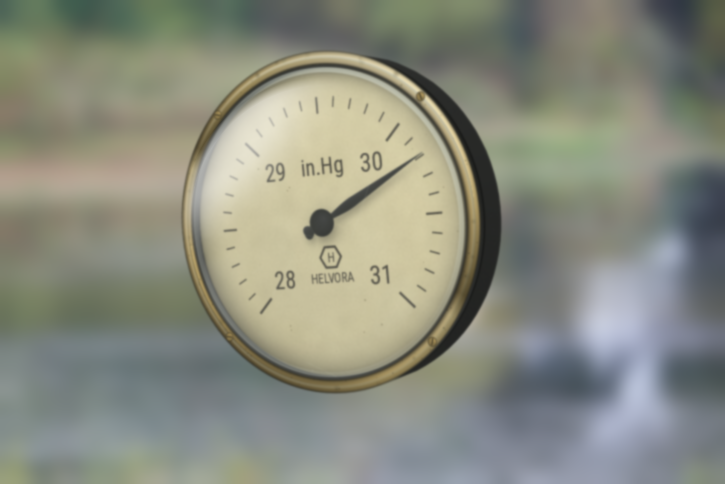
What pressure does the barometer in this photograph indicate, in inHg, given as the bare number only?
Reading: 30.2
